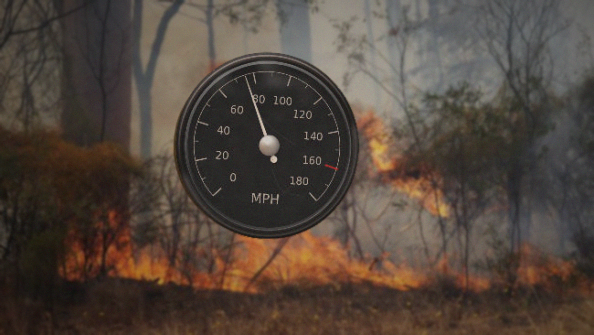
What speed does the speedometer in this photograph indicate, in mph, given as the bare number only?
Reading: 75
